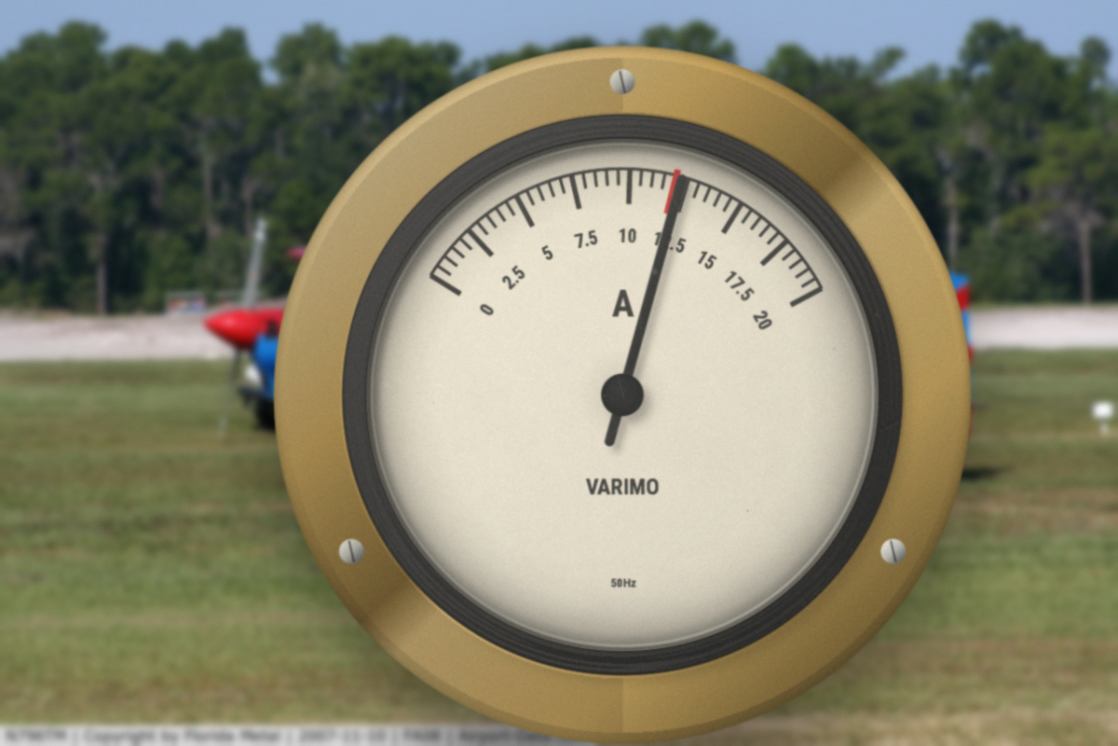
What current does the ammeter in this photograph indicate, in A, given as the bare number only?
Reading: 12.25
